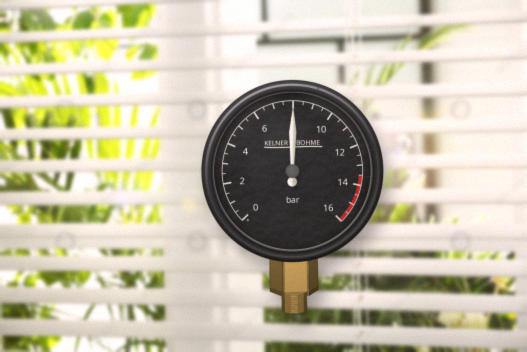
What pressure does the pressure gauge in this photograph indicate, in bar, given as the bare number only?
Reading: 8
